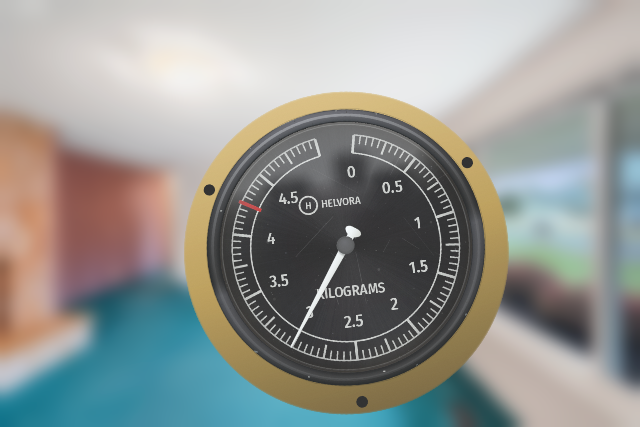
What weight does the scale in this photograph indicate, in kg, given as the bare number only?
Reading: 3
